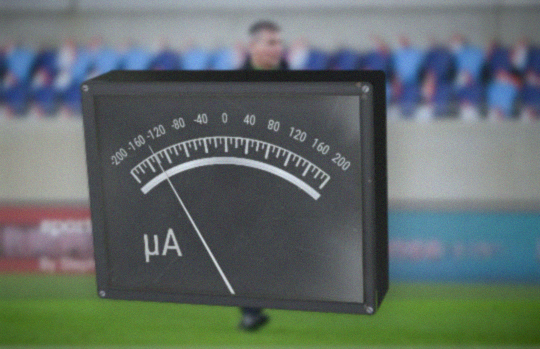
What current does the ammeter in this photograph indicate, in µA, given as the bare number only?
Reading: -140
